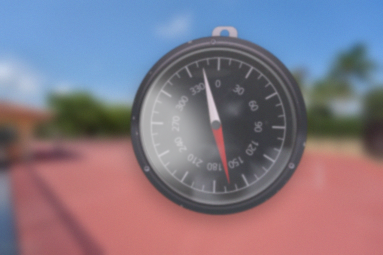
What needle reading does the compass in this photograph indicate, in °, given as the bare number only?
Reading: 165
